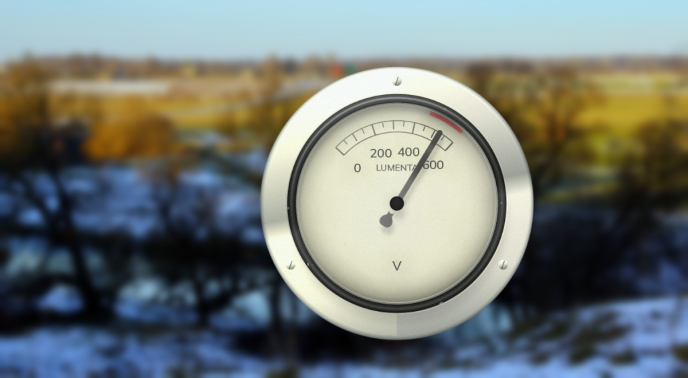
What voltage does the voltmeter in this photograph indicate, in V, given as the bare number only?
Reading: 525
